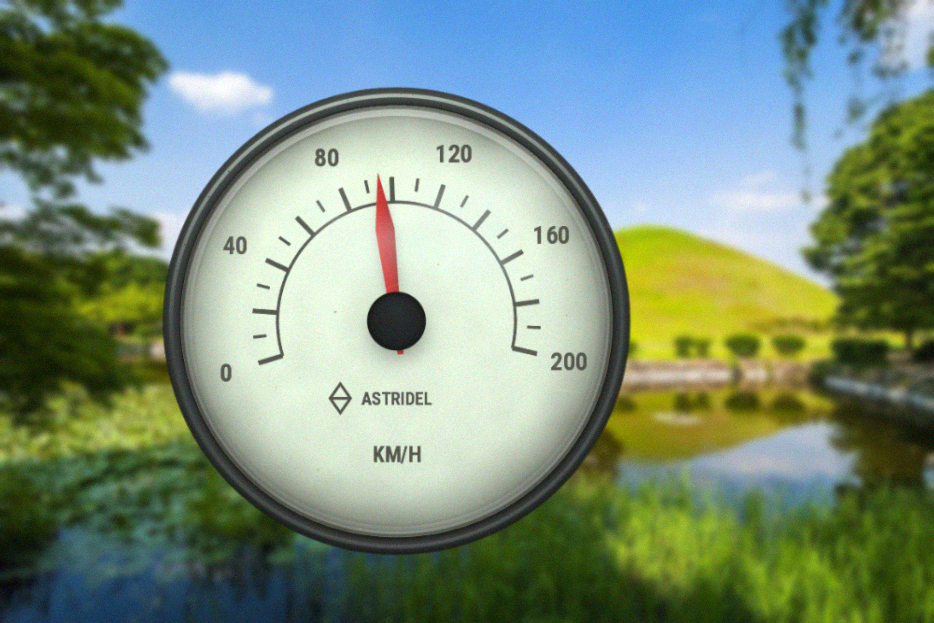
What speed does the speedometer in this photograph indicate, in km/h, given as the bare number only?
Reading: 95
